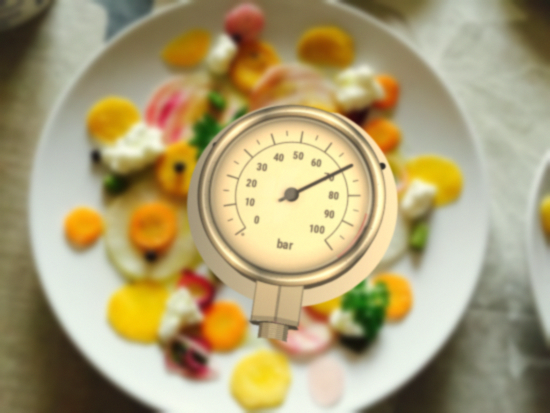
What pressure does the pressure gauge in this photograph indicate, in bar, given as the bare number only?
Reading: 70
